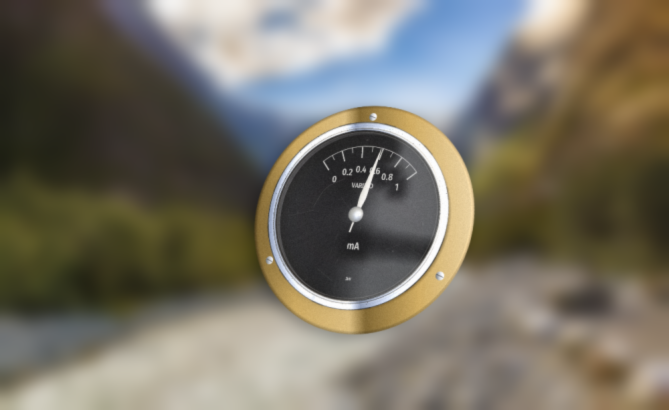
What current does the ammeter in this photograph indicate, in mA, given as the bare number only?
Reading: 0.6
